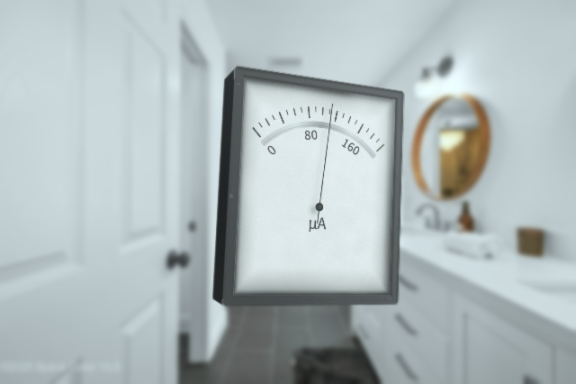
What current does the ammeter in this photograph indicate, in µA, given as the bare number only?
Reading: 110
